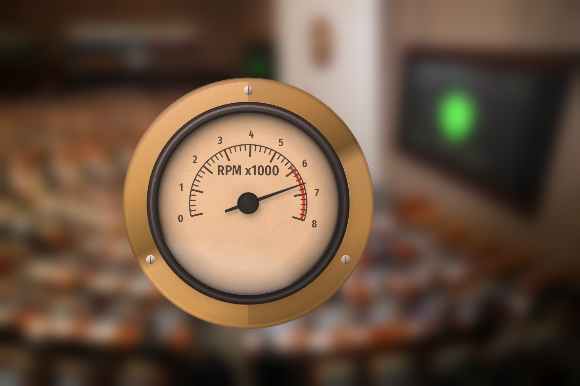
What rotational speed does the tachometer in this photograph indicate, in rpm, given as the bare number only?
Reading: 6600
